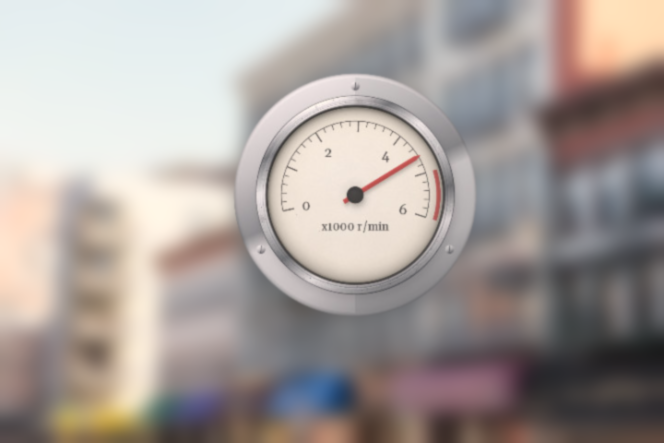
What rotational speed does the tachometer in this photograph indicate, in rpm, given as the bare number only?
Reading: 4600
